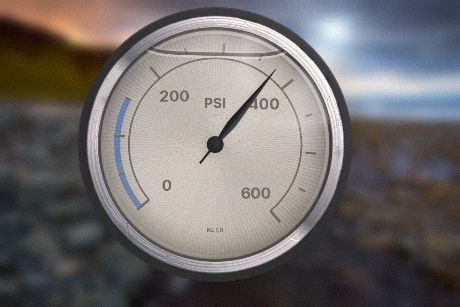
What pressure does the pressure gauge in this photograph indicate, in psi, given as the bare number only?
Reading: 375
